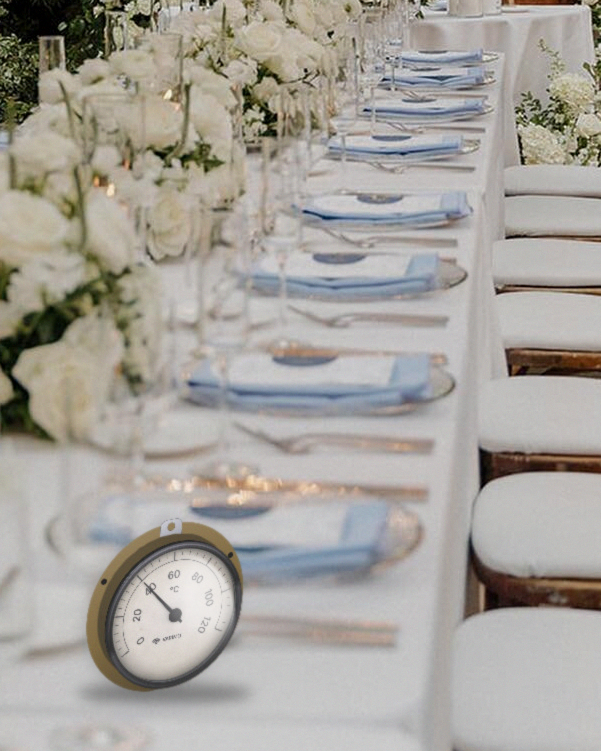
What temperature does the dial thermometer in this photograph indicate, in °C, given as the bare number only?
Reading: 40
